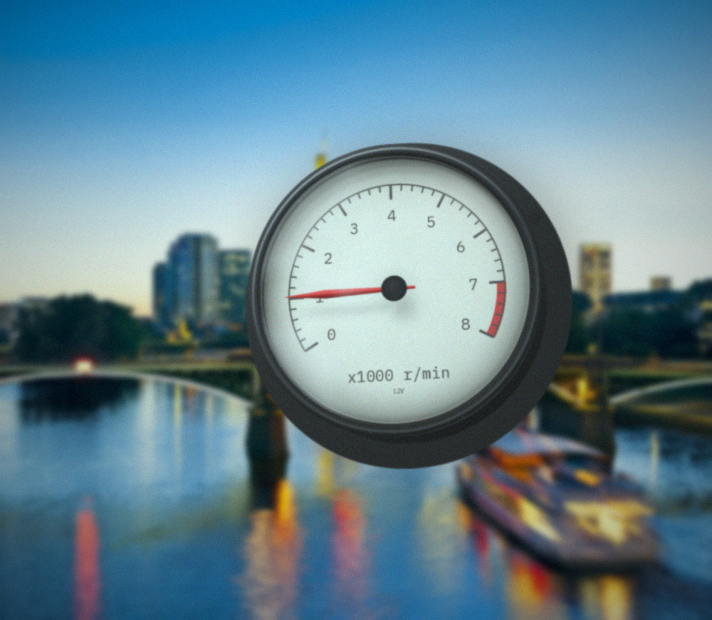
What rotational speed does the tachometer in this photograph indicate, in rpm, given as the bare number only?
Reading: 1000
